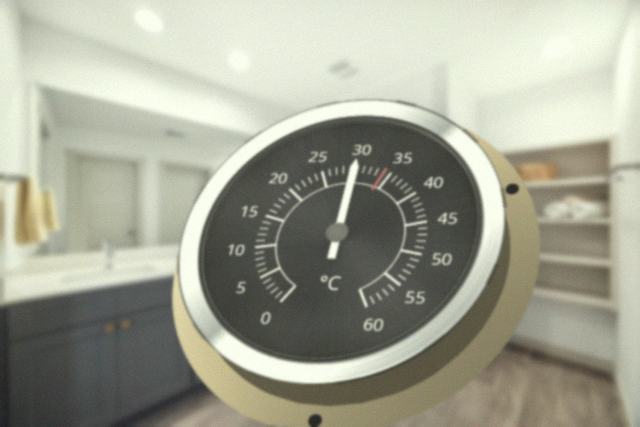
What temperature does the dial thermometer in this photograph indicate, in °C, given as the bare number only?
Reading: 30
